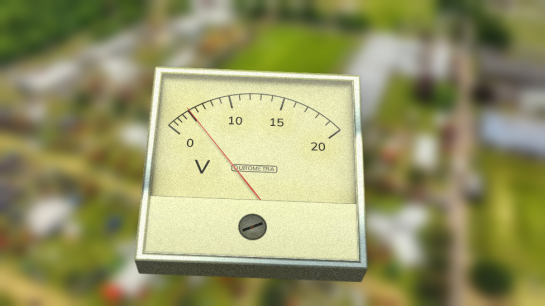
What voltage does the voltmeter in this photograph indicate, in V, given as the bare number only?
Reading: 5
